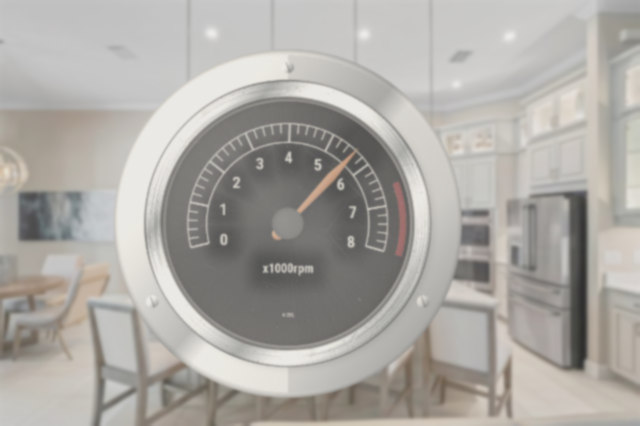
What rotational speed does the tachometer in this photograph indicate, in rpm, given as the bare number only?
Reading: 5600
